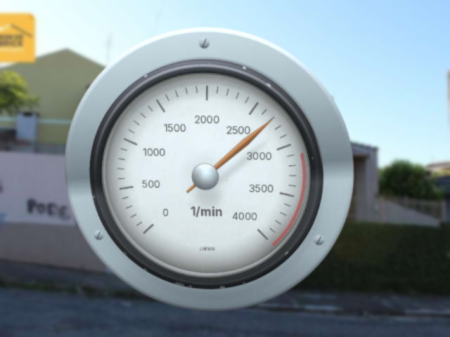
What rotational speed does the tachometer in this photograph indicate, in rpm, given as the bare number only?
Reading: 2700
